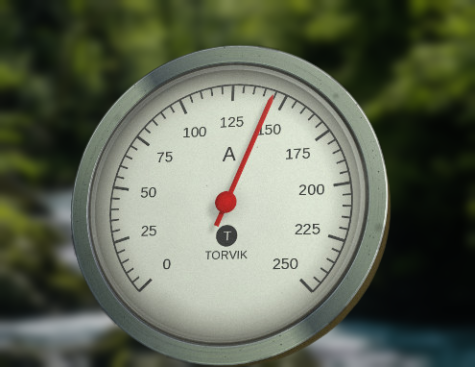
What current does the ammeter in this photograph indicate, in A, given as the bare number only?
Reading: 145
